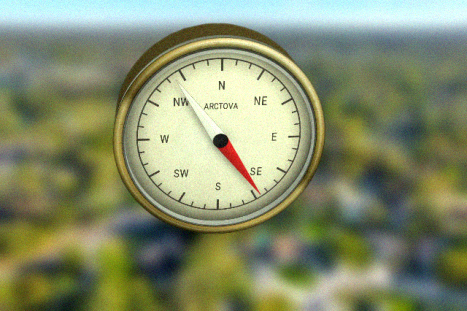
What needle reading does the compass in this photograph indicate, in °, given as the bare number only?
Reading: 145
